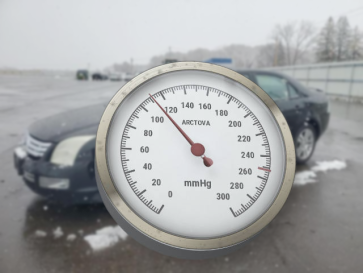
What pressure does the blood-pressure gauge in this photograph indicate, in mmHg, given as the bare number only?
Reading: 110
